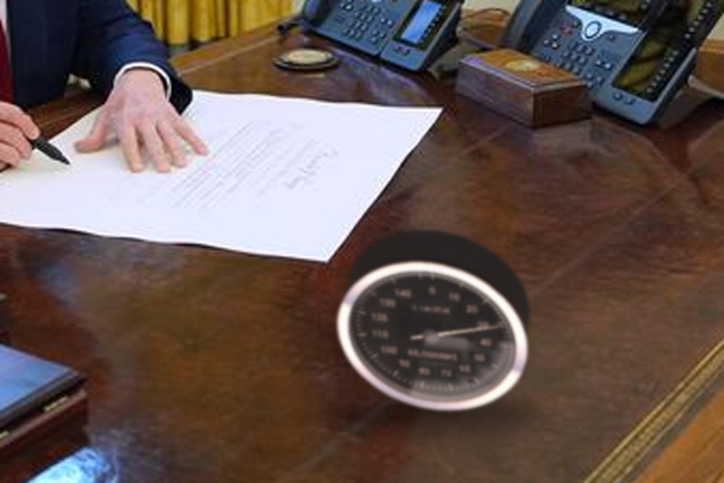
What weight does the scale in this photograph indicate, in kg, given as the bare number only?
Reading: 30
